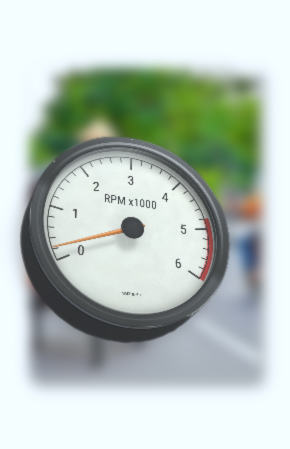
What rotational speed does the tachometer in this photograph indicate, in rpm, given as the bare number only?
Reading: 200
